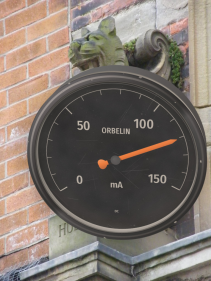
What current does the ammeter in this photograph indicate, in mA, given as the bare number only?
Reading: 120
